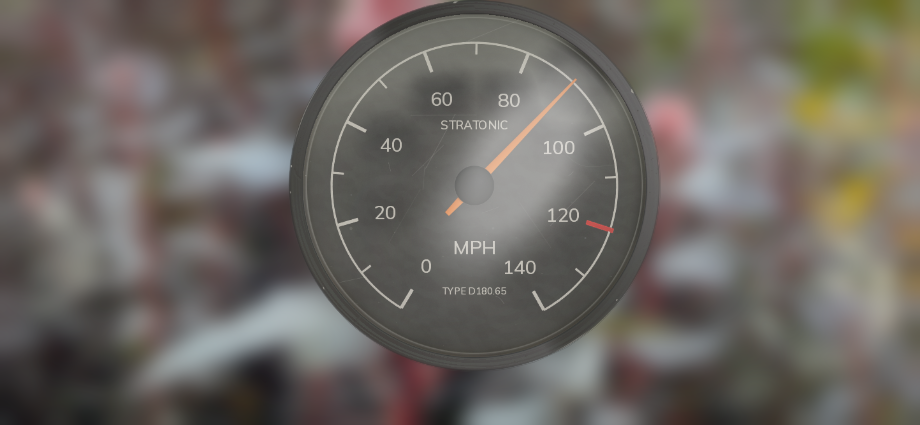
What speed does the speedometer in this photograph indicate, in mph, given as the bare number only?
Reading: 90
